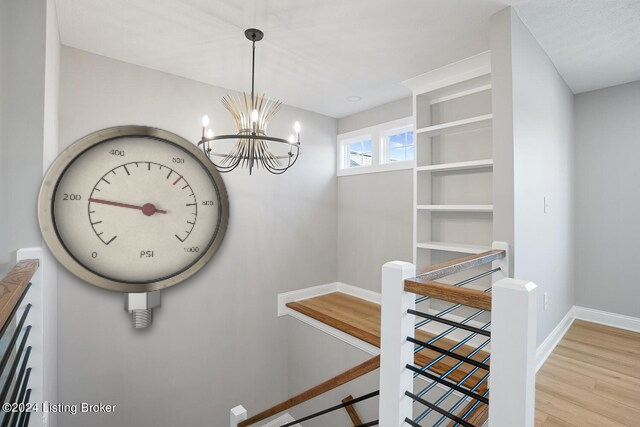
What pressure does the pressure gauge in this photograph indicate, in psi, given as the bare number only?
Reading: 200
